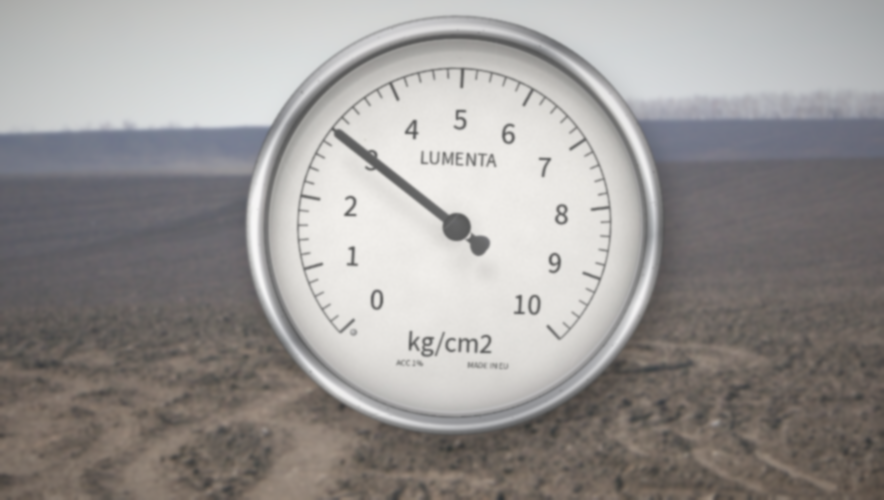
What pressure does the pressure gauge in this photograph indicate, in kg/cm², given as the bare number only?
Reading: 3
